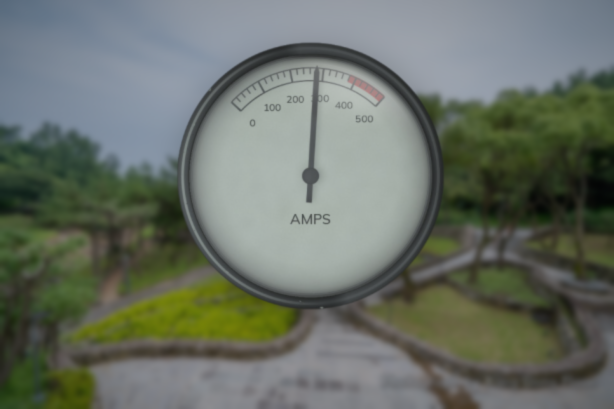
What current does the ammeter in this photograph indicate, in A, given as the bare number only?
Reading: 280
